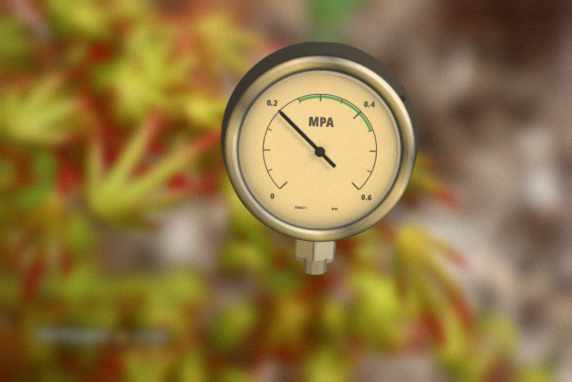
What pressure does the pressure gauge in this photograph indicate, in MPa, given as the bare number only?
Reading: 0.2
